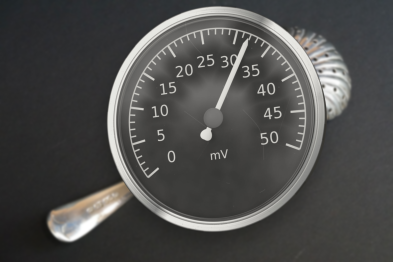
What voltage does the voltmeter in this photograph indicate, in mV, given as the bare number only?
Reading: 32
